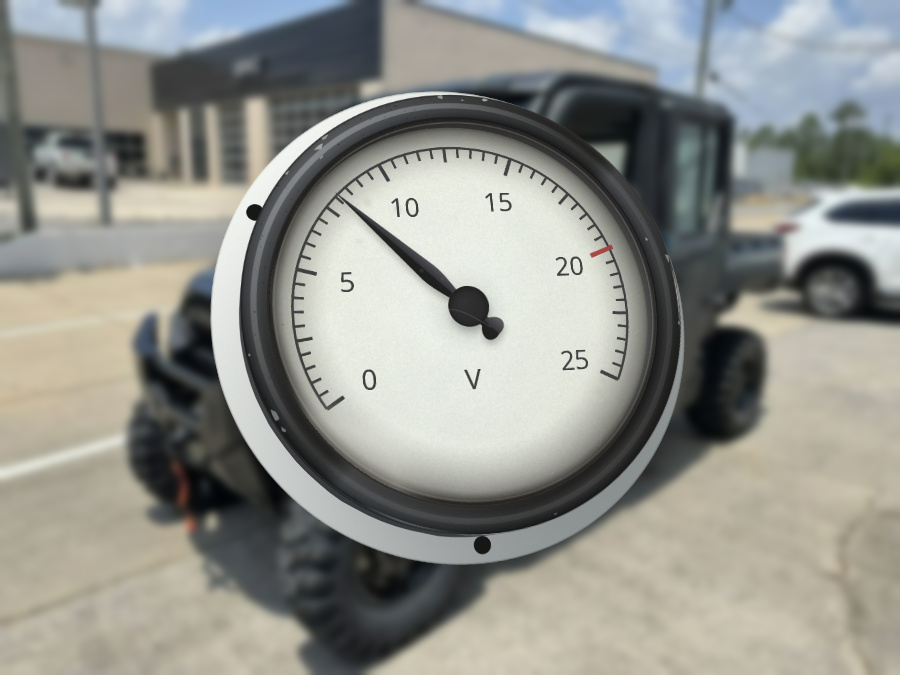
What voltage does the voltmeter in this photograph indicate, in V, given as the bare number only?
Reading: 8
